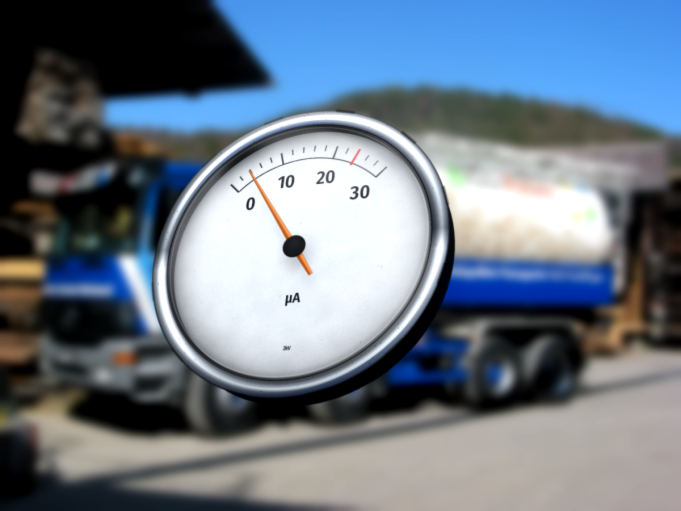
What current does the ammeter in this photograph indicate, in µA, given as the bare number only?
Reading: 4
